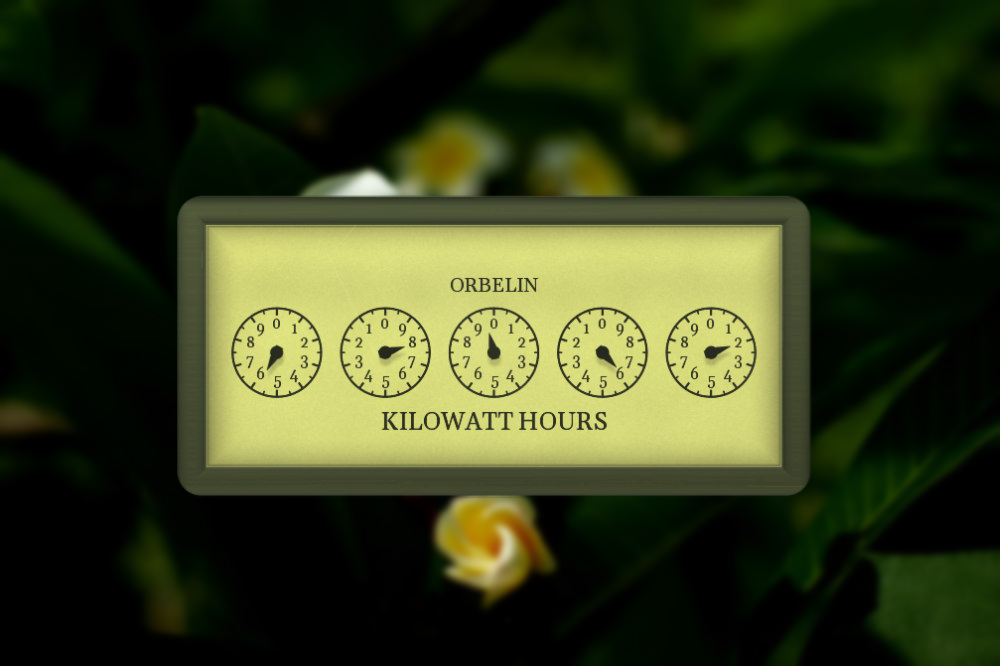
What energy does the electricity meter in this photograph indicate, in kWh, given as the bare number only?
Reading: 57962
